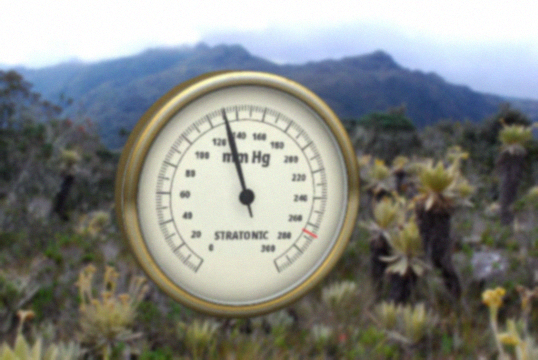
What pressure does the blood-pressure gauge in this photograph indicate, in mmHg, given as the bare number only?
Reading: 130
